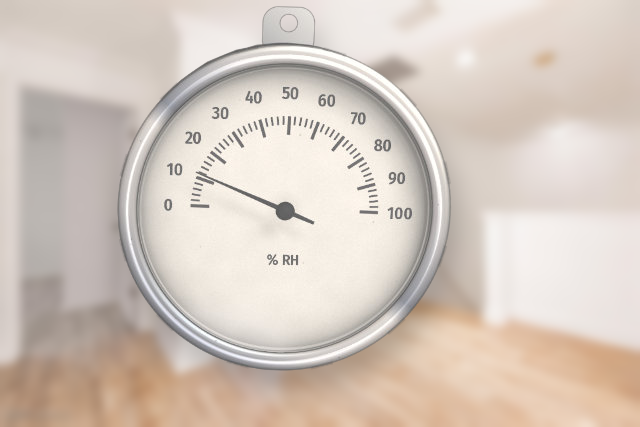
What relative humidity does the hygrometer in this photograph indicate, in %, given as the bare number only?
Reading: 12
